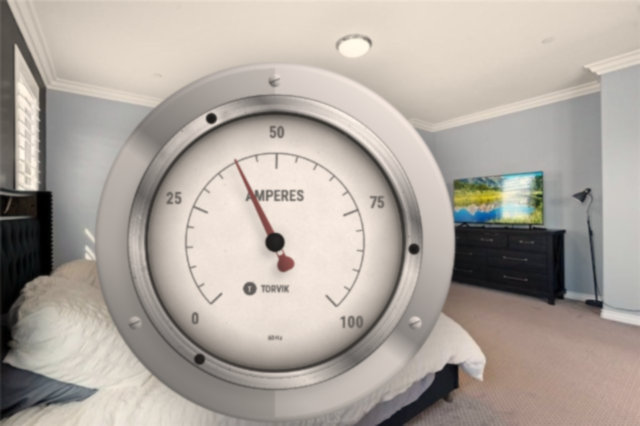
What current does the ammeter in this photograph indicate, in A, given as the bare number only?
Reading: 40
